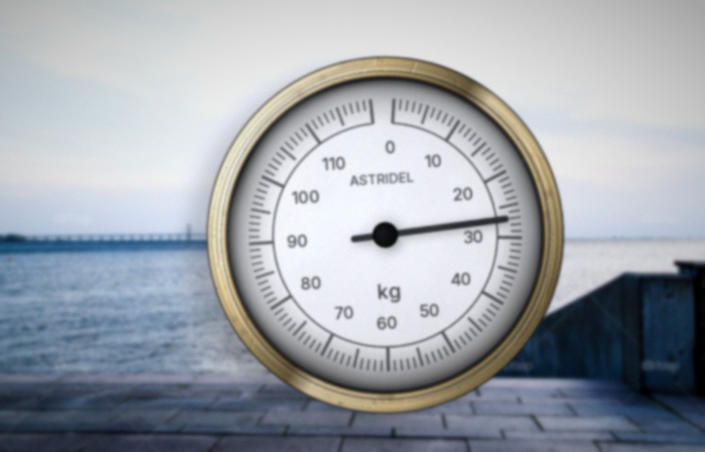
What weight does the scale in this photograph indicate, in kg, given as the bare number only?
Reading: 27
